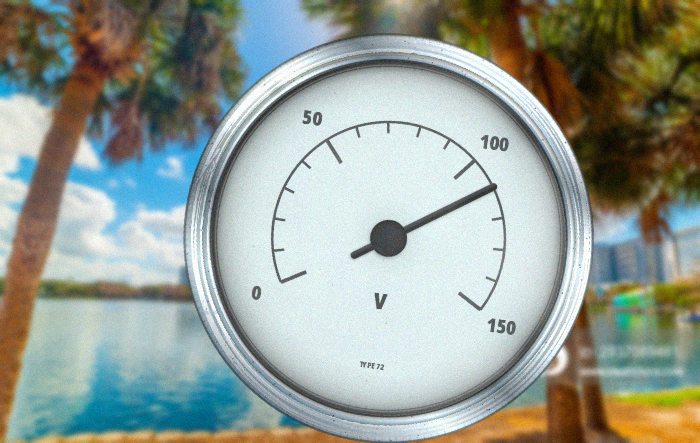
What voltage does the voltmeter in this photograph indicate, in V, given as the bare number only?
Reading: 110
